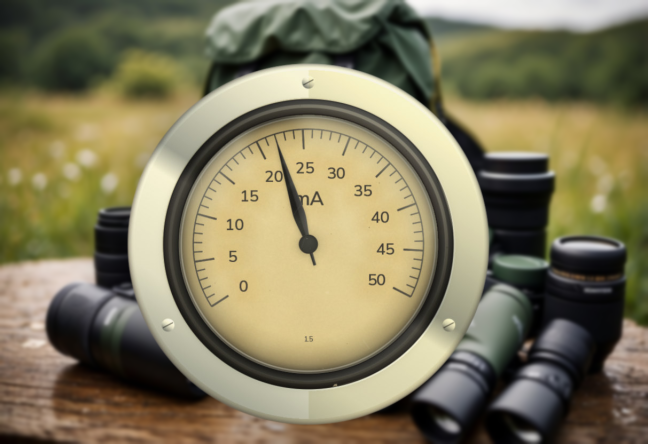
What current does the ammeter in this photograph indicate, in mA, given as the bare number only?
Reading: 22
